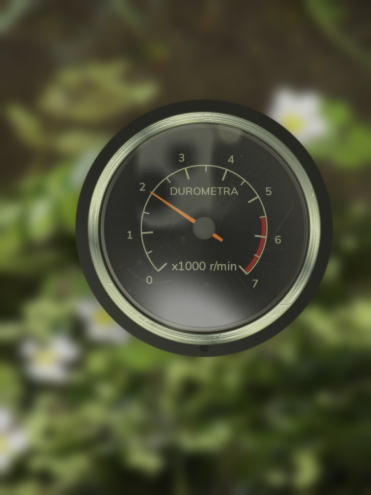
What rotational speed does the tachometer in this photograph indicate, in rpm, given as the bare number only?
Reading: 2000
